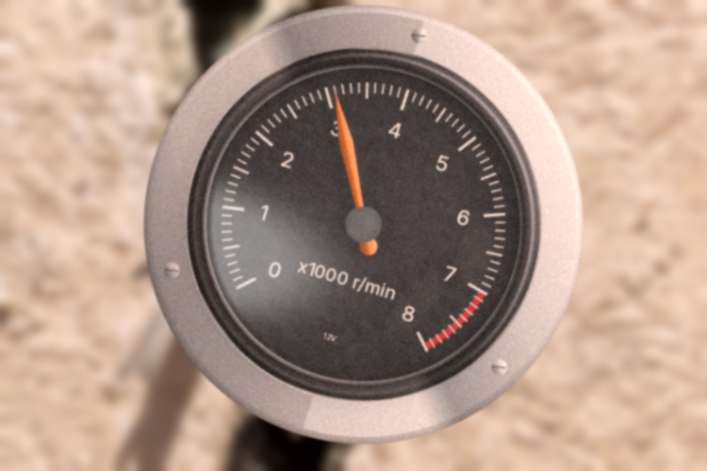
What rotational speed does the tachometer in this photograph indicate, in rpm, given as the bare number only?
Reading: 3100
